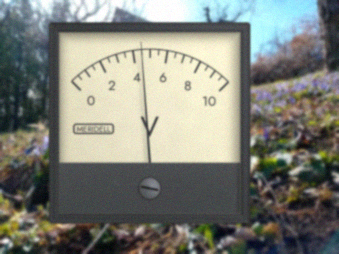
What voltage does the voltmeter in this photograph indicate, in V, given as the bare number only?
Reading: 4.5
